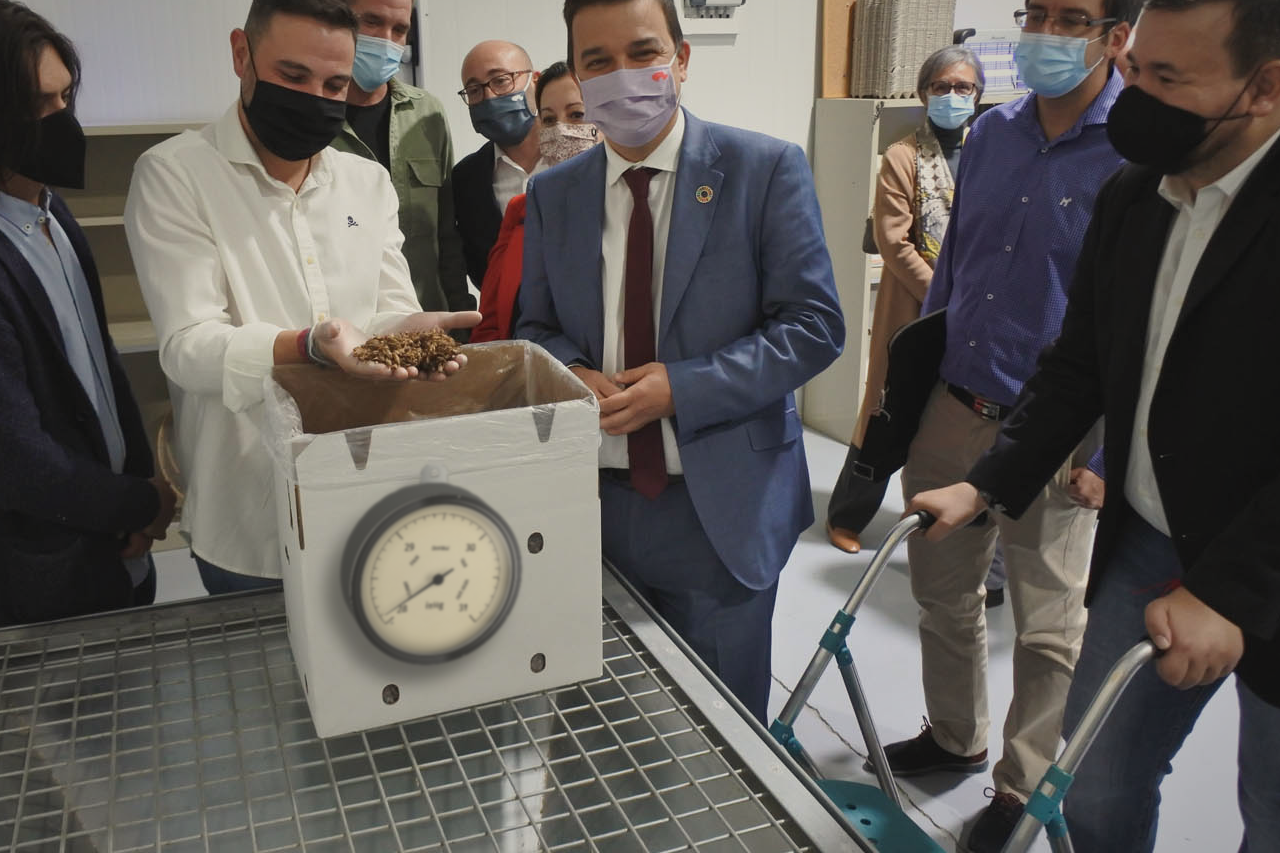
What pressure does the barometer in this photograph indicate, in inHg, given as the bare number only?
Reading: 28.1
